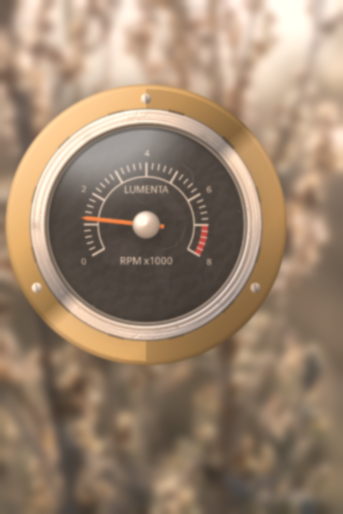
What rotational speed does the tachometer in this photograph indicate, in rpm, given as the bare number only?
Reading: 1200
